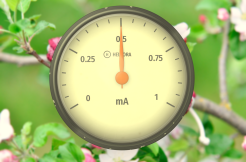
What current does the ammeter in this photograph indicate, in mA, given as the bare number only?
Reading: 0.5
